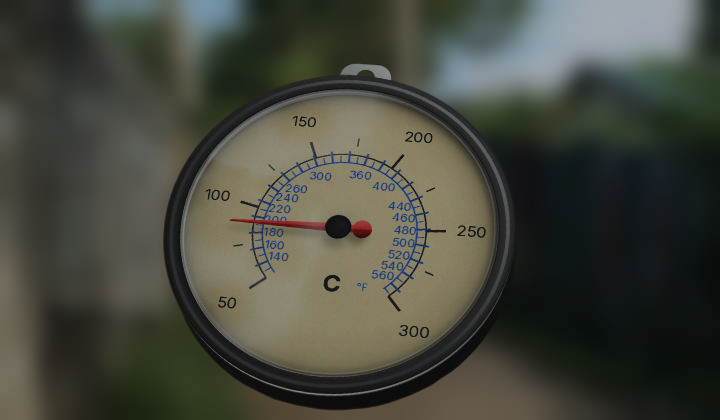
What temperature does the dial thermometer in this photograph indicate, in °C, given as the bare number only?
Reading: 87.5
